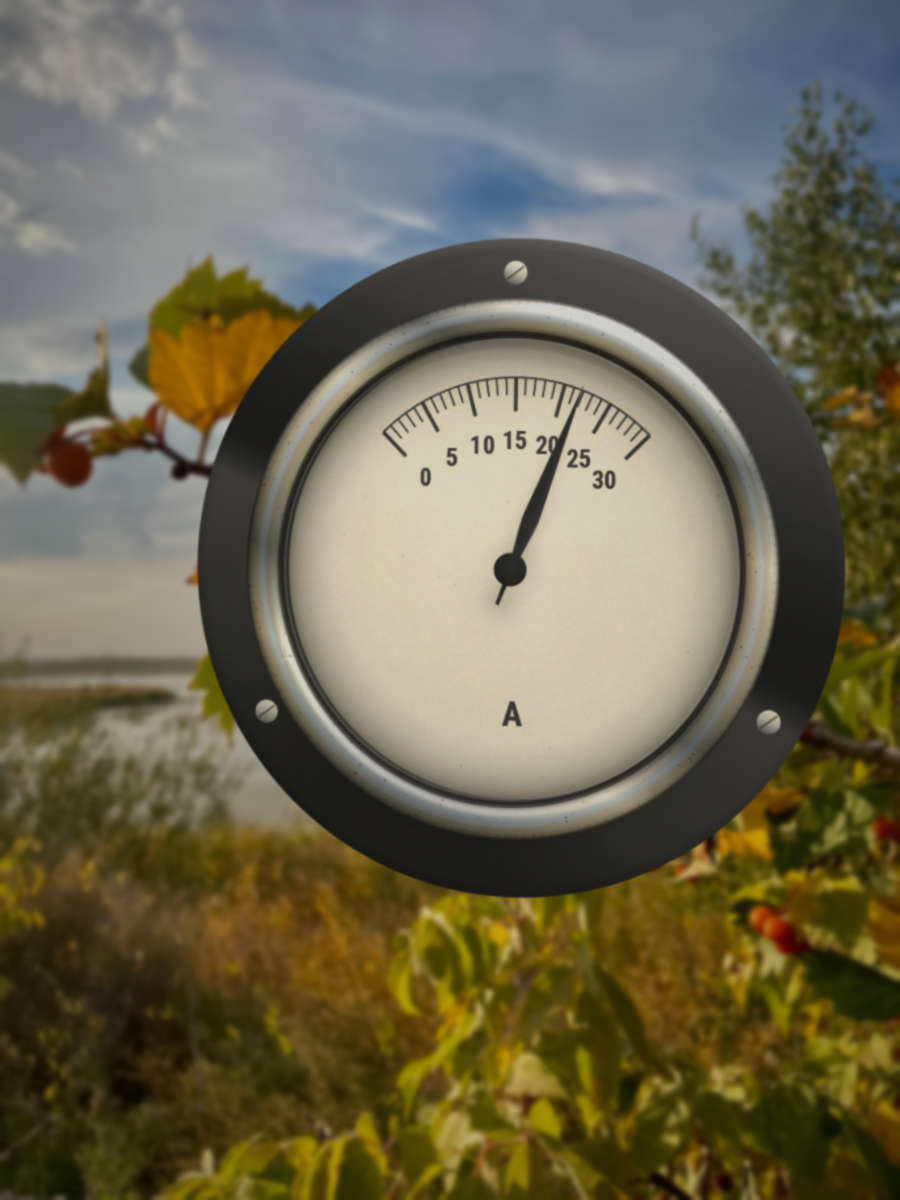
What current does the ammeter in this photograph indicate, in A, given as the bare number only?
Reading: 22
